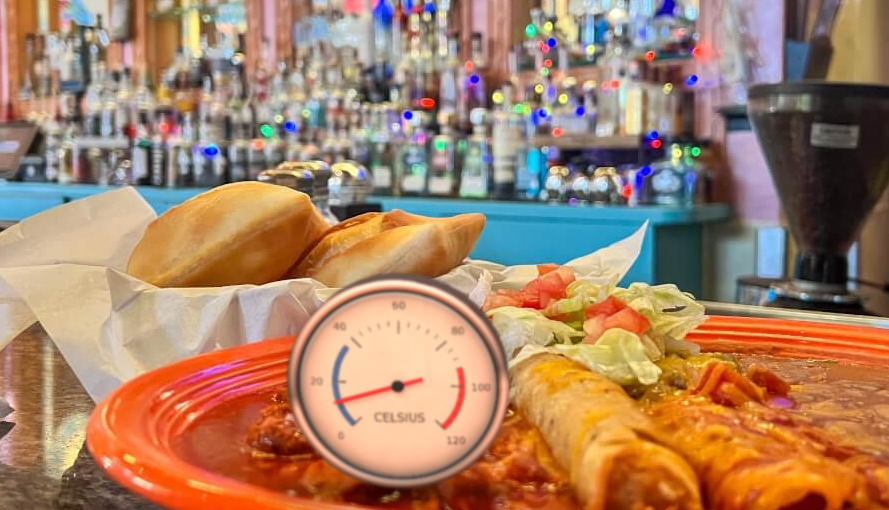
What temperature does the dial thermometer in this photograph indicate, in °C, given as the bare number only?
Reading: 12
